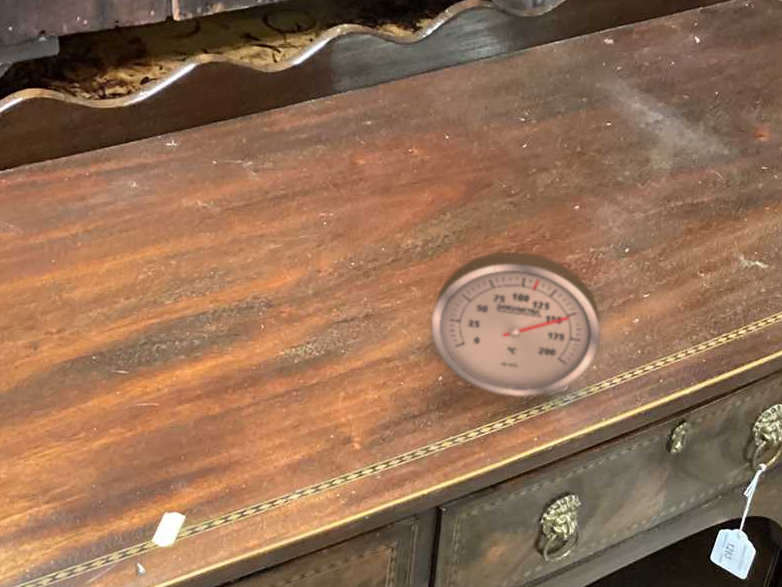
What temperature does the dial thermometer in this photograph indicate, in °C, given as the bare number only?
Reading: 150
